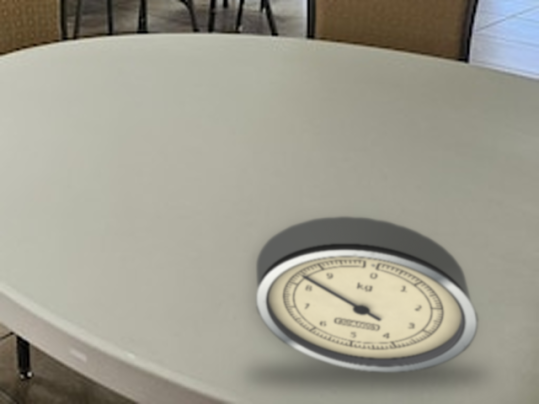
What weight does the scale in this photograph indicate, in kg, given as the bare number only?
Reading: 8.5
